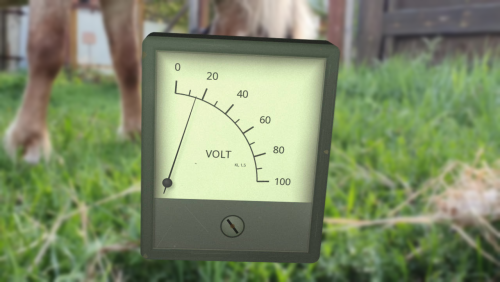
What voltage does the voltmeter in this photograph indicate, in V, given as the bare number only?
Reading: 15
